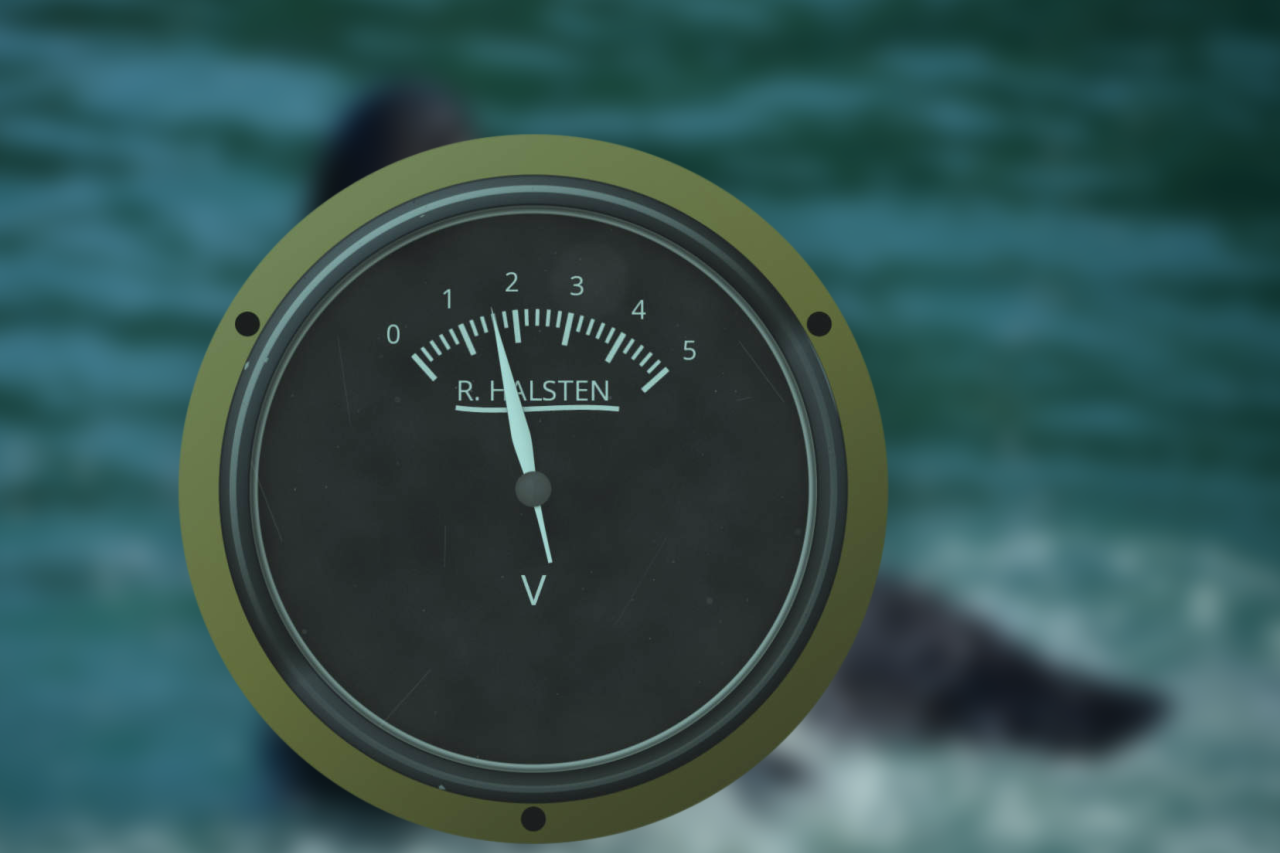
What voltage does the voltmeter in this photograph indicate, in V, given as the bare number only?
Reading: 1.6
